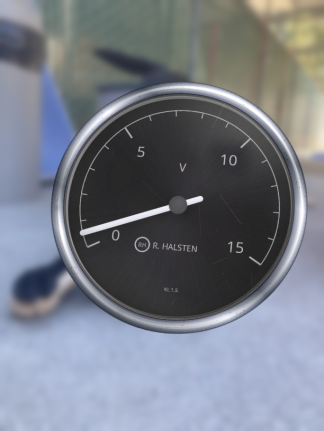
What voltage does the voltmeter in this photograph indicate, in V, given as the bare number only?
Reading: 0.5
